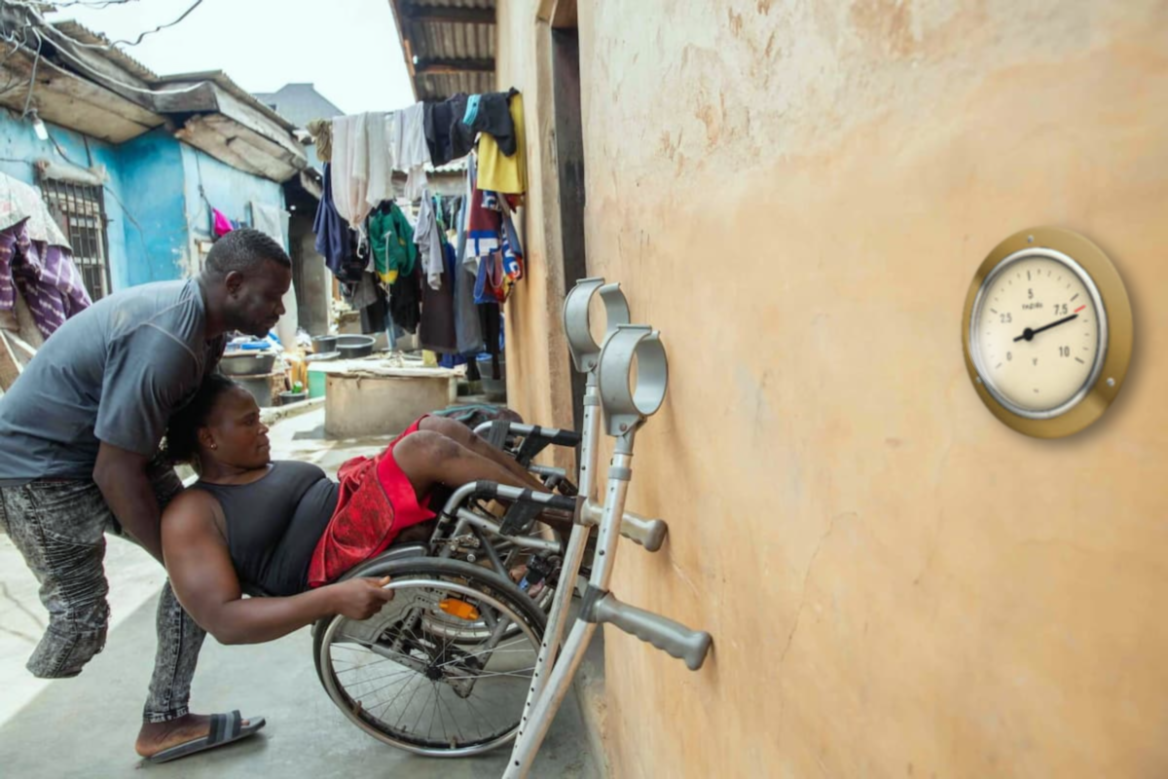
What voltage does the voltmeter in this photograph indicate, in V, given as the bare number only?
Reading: 8.25
